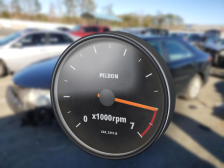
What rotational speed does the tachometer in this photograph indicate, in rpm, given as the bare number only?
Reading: 6000
